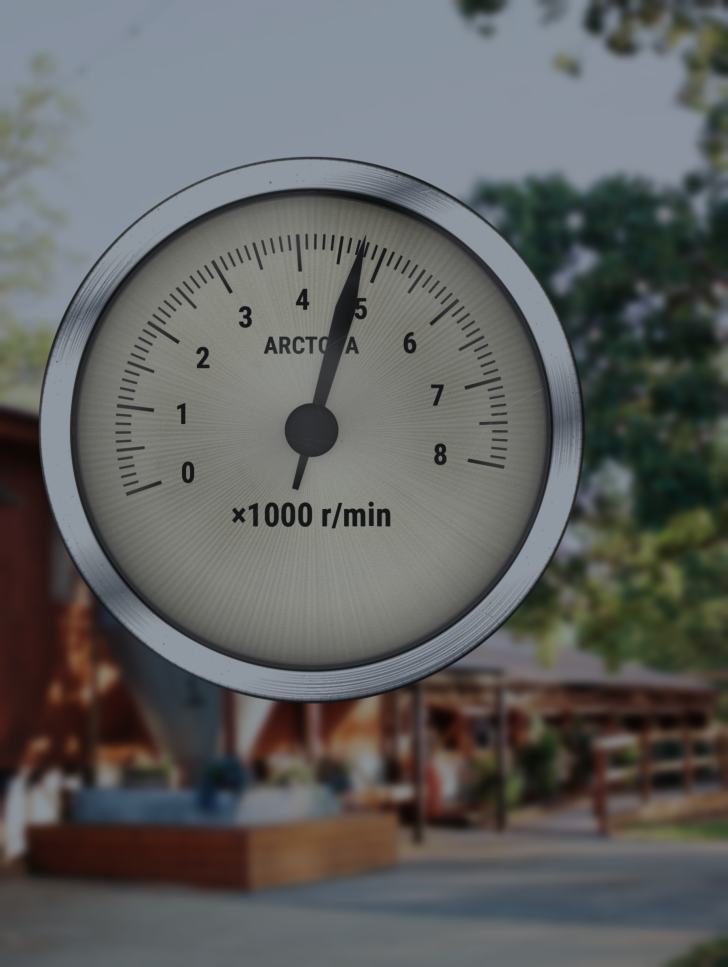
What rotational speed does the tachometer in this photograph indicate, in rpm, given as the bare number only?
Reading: 4750
